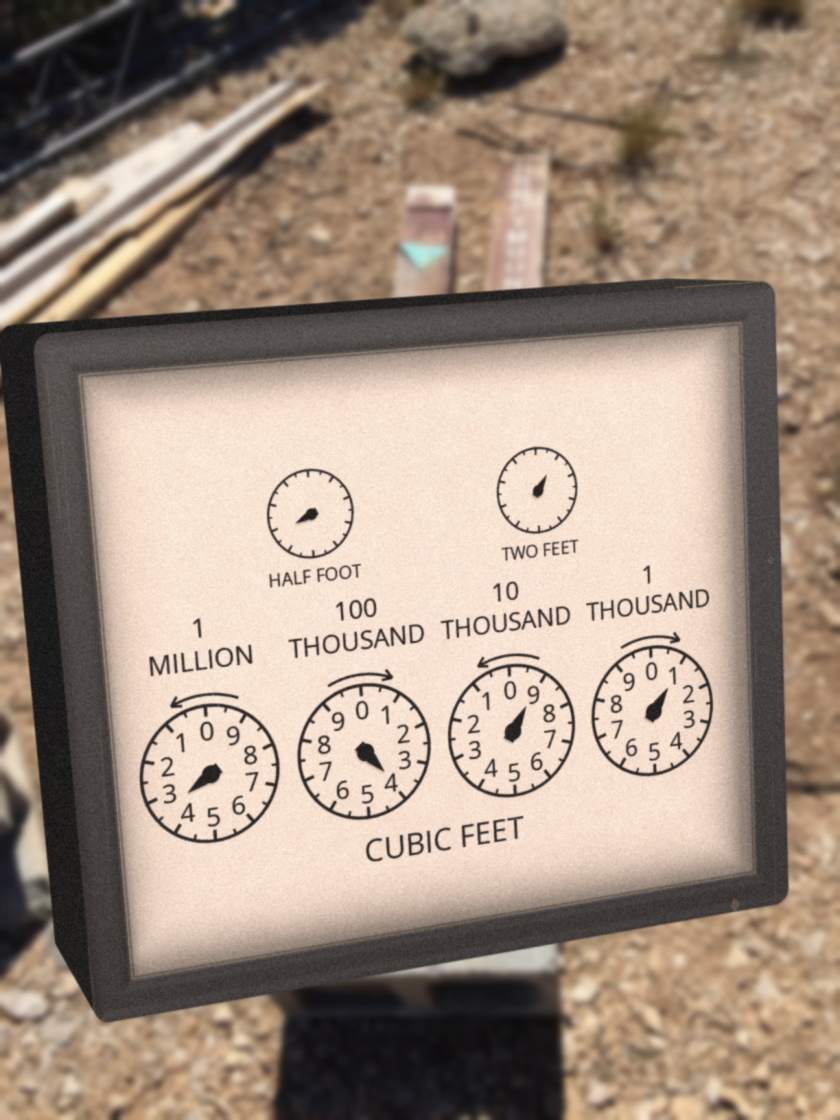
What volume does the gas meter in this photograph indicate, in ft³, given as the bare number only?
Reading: 339100
